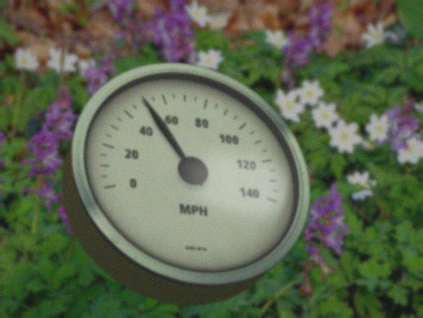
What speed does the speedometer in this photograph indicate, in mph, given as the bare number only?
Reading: 50
